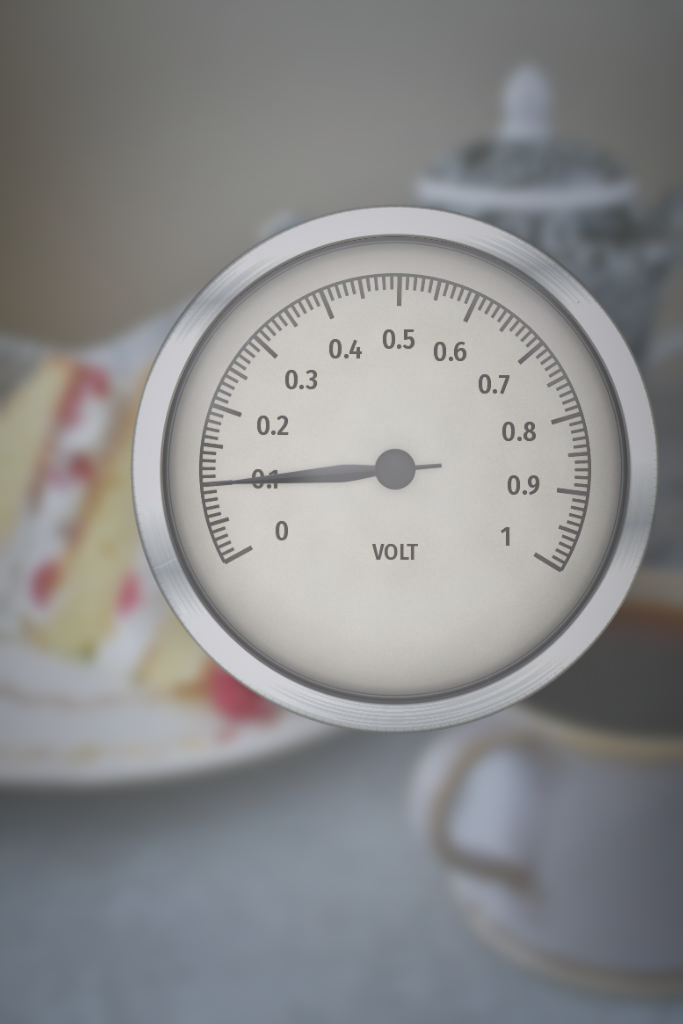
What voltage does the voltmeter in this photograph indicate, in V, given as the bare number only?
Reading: 0.1
